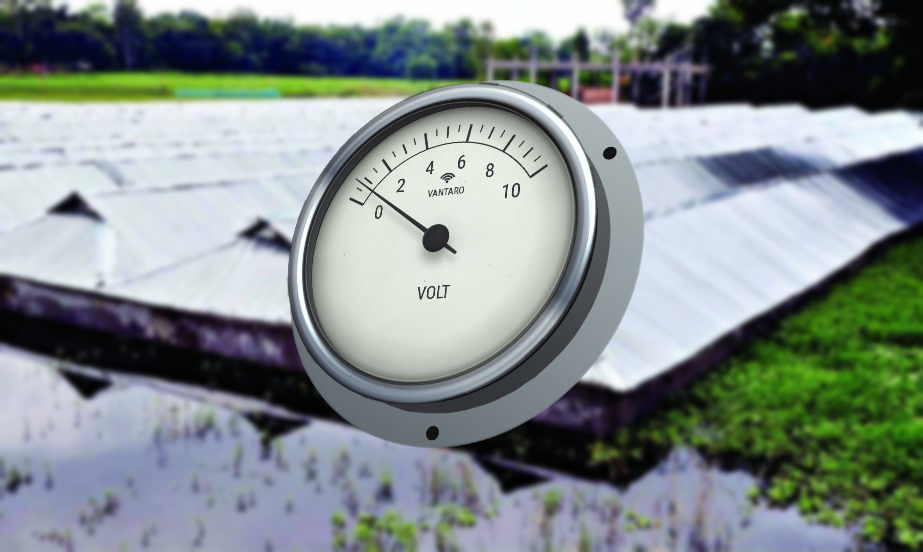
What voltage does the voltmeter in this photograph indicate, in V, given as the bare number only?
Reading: 0.75
